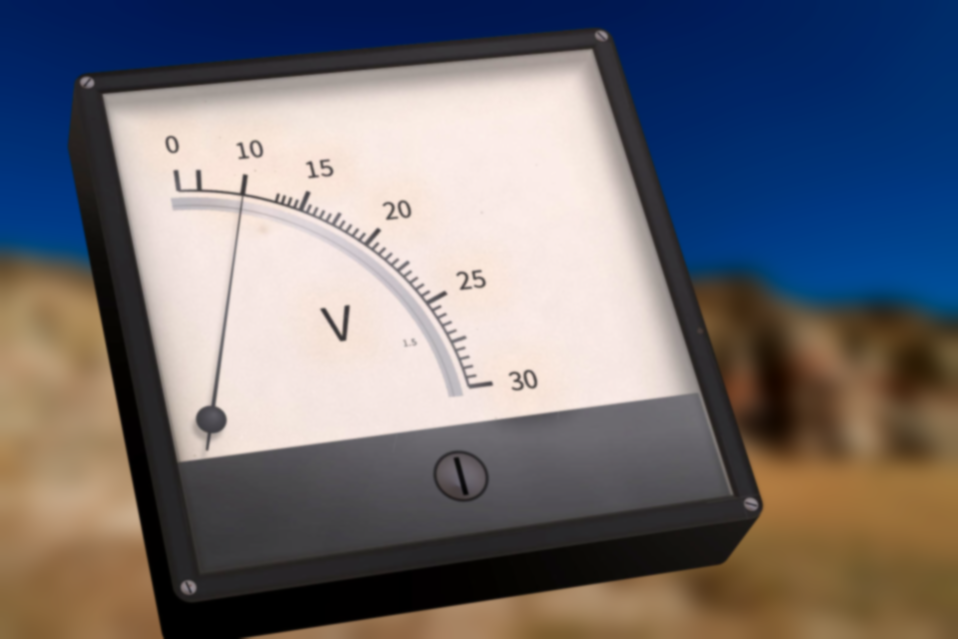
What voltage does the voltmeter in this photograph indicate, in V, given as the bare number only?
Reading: 10
